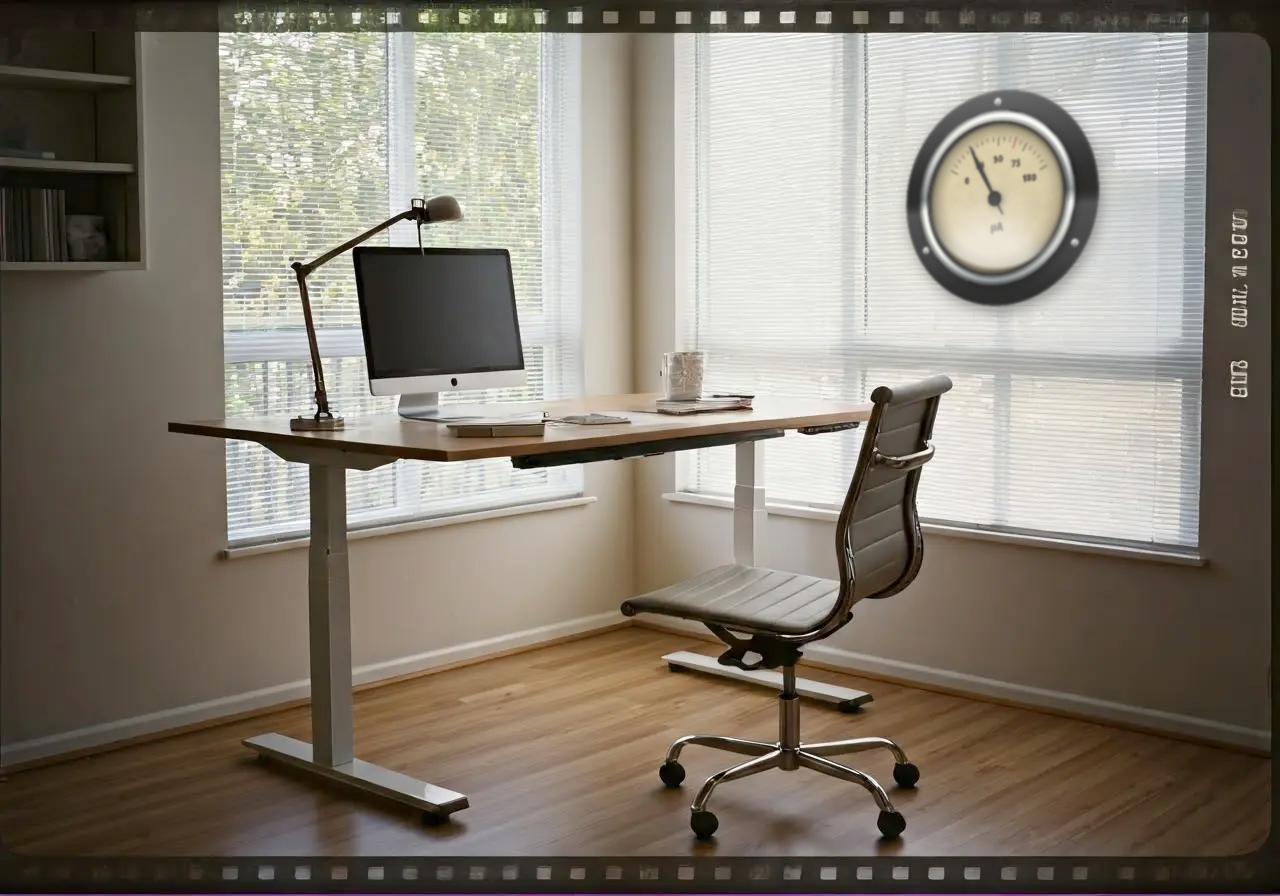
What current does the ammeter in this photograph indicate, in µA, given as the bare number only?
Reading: 25
